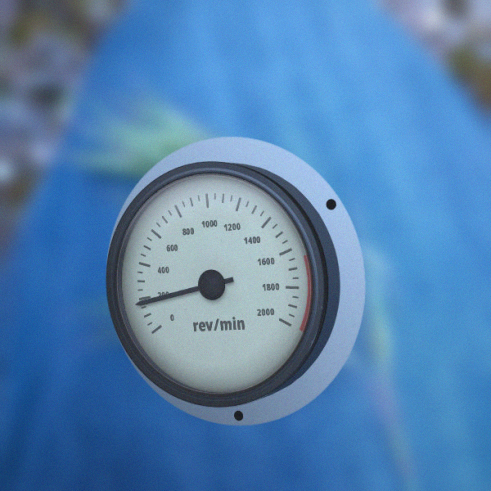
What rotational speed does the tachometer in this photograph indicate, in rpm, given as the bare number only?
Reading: 175
